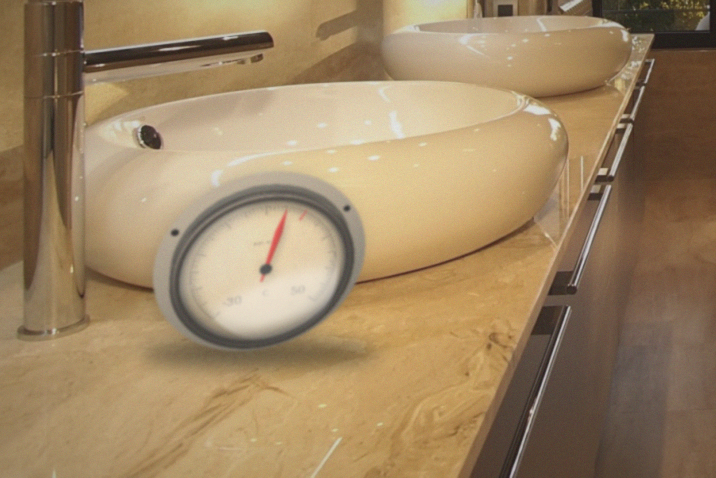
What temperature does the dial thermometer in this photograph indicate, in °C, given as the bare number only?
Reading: 15
